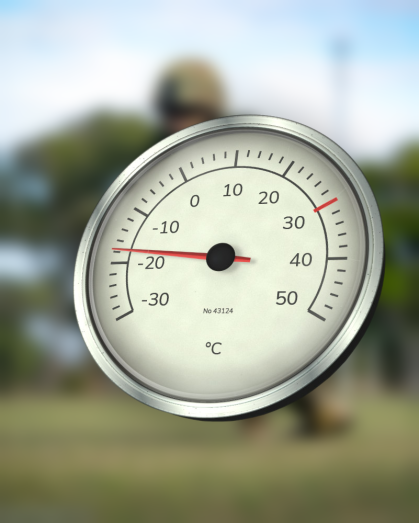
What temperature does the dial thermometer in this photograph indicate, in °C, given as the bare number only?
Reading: -18
